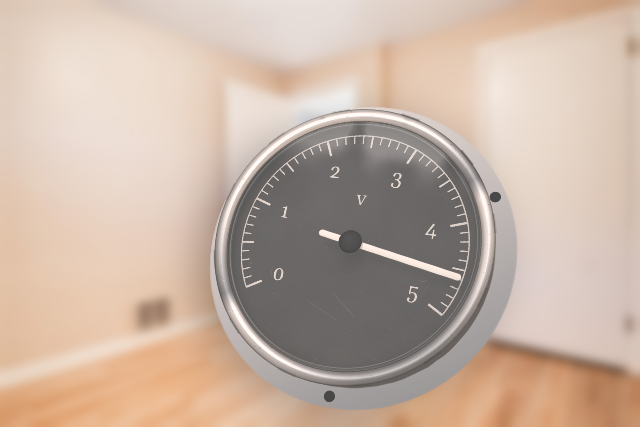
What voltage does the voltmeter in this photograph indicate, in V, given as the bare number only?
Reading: 4.6
